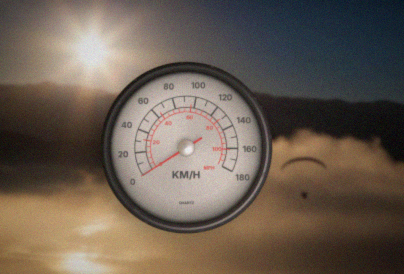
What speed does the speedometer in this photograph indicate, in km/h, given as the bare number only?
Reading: 0
